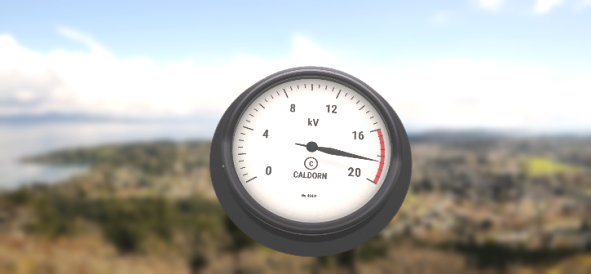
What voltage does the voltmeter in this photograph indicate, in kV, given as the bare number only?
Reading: 18.5
